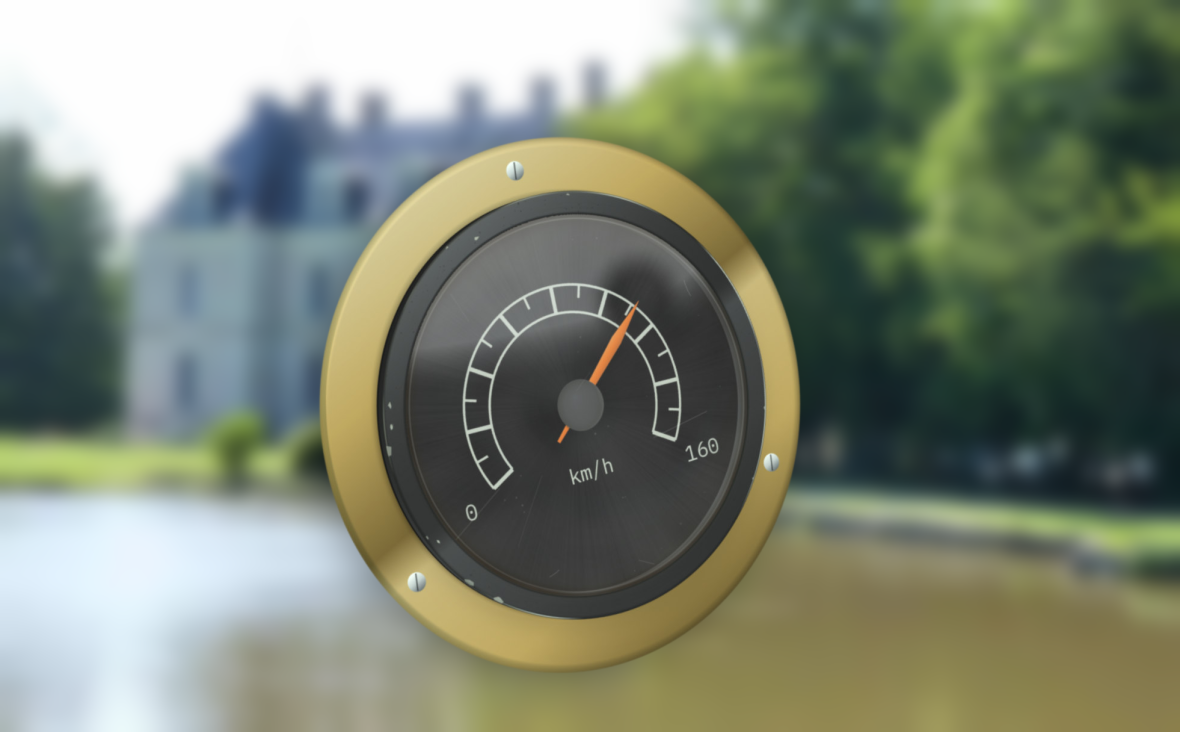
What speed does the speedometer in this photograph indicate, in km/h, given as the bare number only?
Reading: 110
